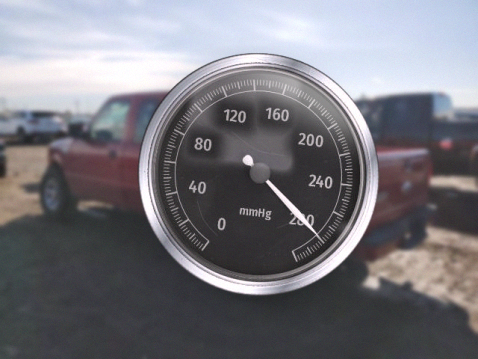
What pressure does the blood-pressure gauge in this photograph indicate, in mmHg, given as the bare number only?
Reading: 280
